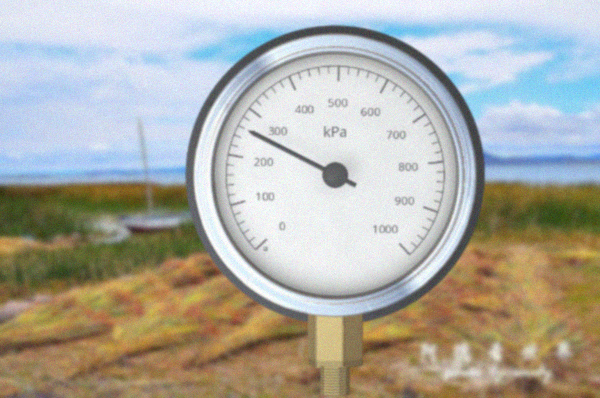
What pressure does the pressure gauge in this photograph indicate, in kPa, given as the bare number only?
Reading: 260
